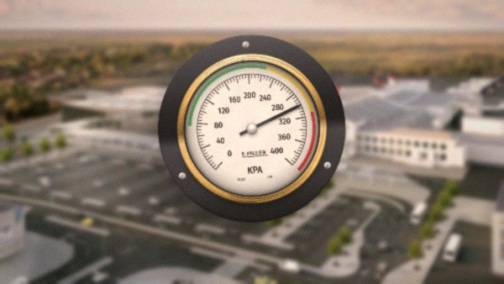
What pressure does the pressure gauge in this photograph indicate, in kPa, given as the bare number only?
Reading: 300
